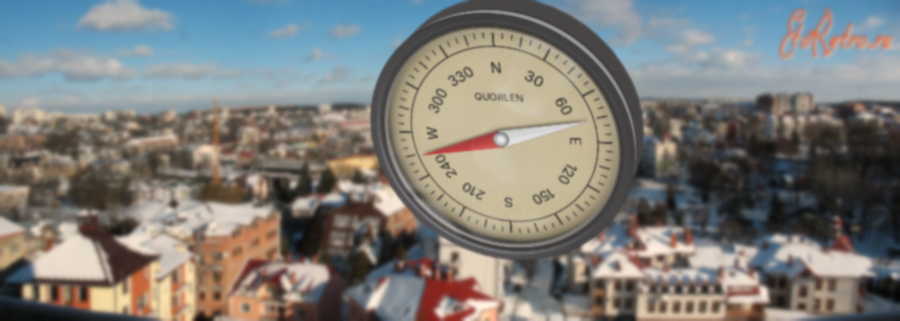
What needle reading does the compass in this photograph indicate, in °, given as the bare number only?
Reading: 255
